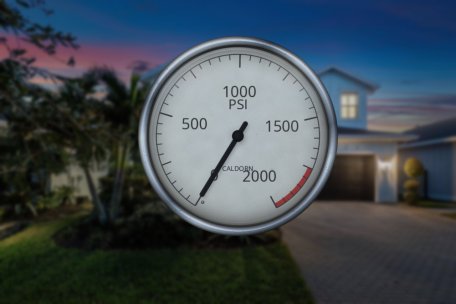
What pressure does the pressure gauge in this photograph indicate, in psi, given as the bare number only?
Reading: 0
